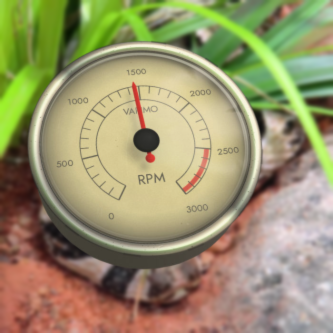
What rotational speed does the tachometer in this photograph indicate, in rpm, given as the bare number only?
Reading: 1450
